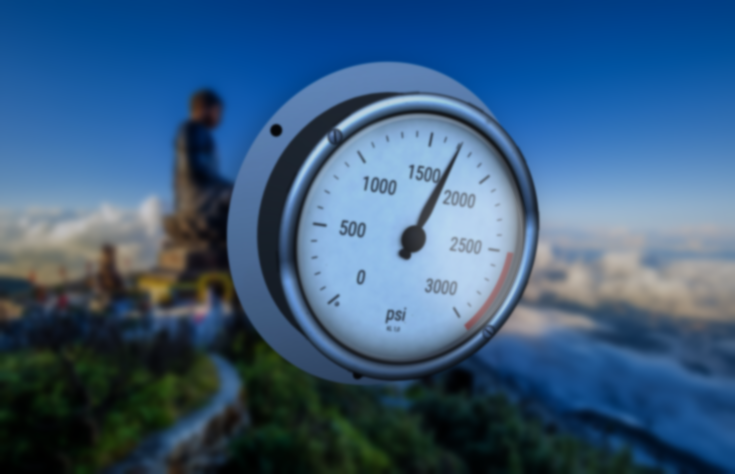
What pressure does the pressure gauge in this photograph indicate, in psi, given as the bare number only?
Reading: 1700
